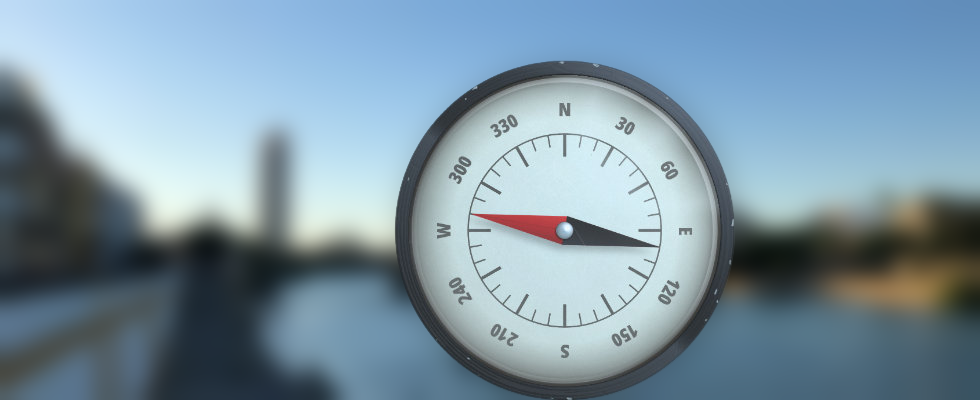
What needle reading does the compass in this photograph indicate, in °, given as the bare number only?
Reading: 280
